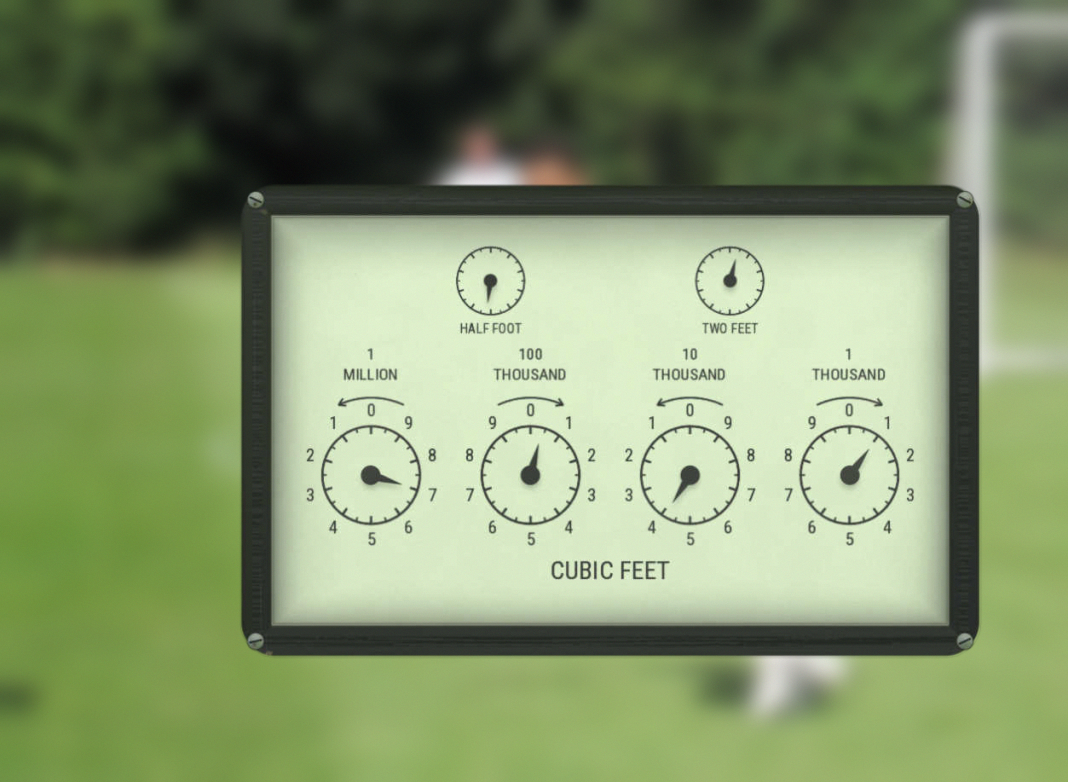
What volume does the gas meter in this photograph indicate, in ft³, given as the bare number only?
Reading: 704100
